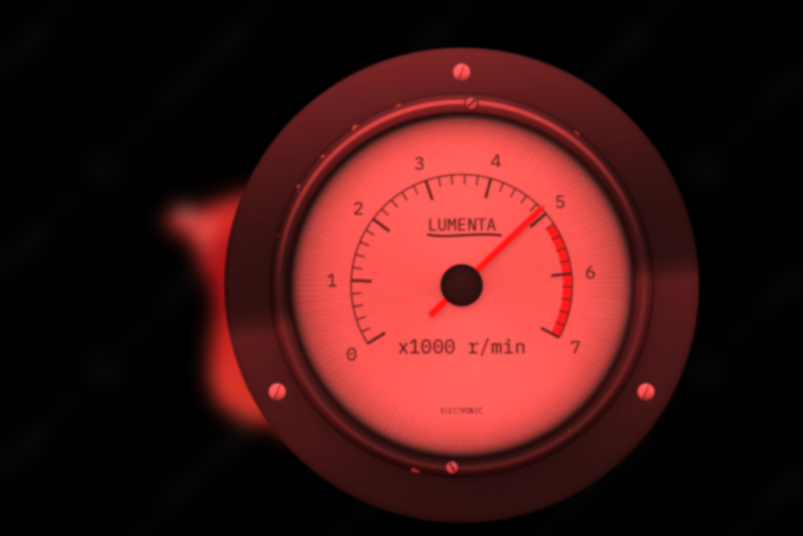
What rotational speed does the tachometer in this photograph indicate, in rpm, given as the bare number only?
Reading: 4900
